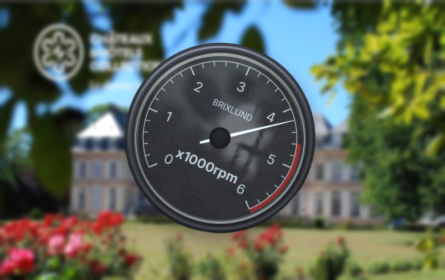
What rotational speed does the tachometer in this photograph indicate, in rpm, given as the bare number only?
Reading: 4200
